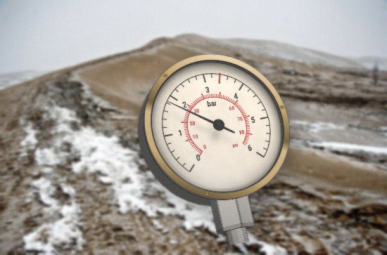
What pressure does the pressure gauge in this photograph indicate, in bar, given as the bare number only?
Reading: 1.8
